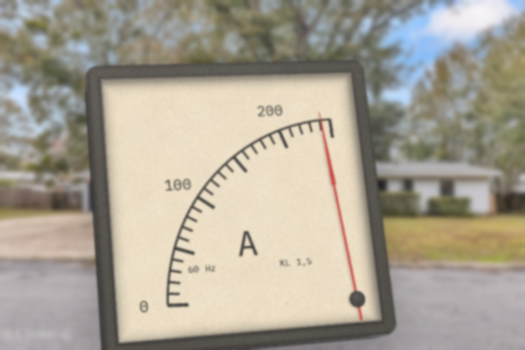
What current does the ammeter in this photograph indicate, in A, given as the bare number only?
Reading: 240
